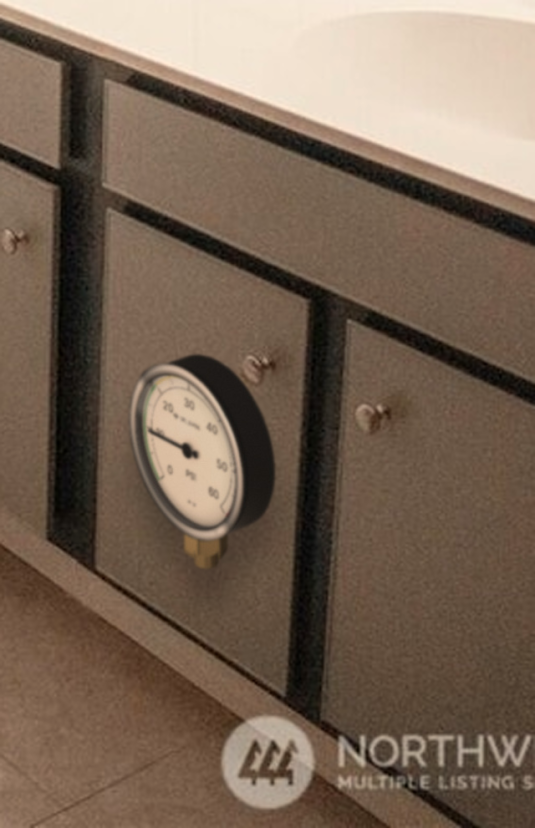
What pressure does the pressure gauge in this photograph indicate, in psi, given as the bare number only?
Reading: 10
